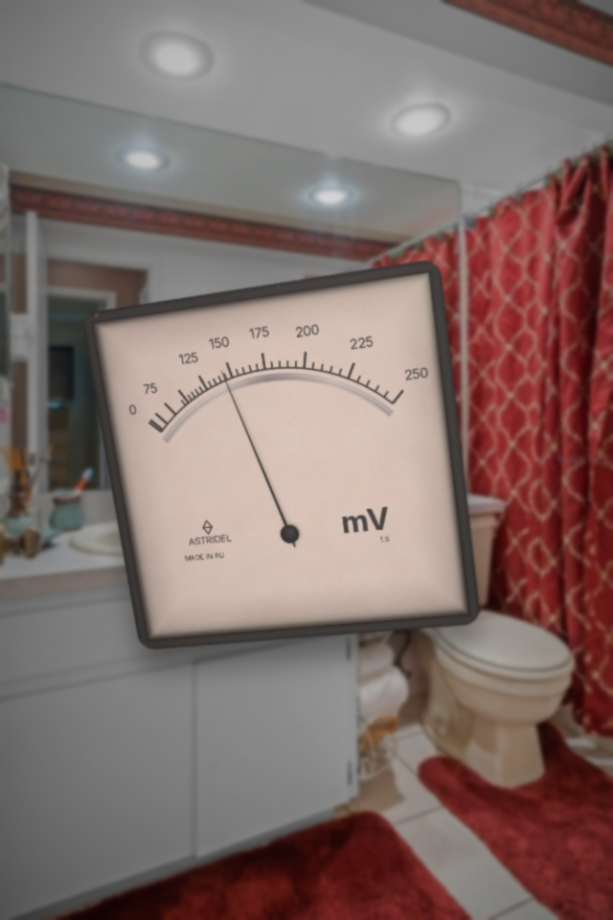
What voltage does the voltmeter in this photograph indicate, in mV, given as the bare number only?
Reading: 145
